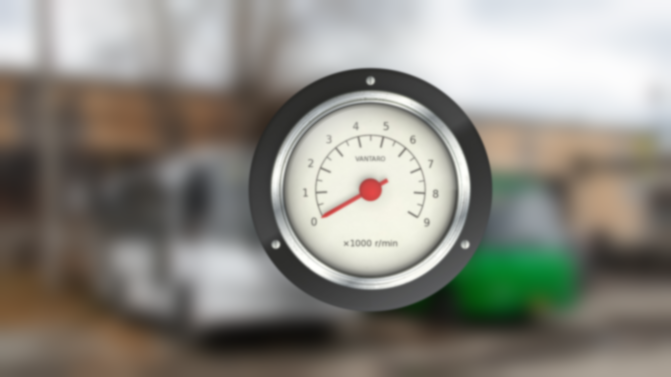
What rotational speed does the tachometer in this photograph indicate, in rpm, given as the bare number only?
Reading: 0
